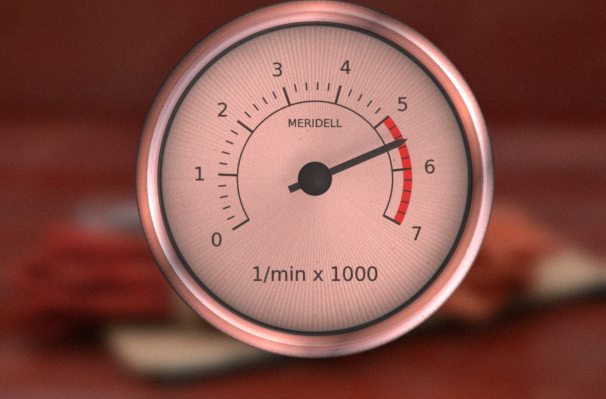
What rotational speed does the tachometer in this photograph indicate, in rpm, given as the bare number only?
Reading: 5500
